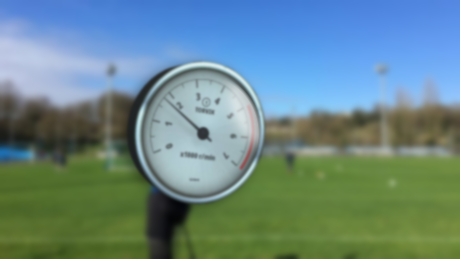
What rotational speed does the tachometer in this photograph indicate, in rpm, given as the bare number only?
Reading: 1750
